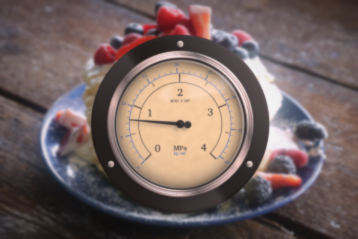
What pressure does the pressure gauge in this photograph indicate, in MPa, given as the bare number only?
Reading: 0.75
